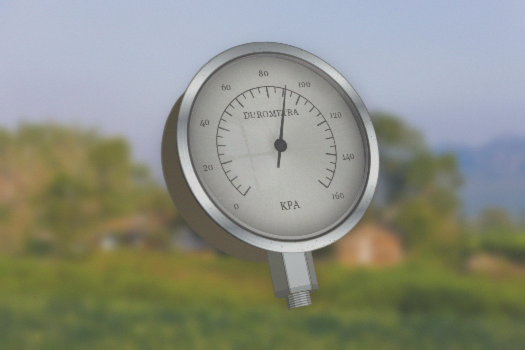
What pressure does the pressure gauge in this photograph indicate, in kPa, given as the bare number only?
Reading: 90
